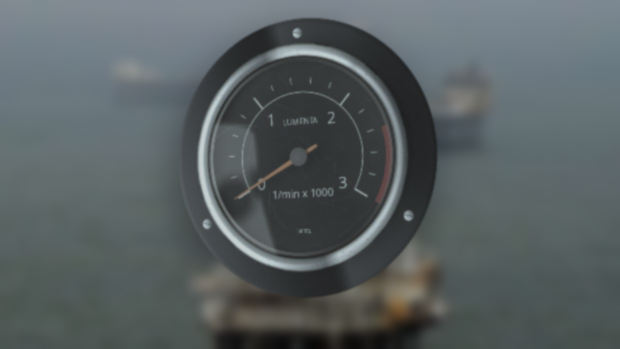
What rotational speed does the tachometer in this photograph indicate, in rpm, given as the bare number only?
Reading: 0
